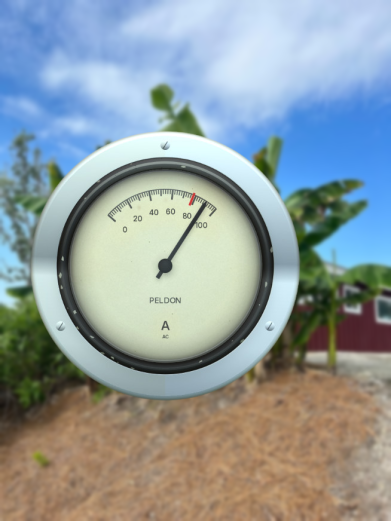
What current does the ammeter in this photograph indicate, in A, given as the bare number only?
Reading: 90
